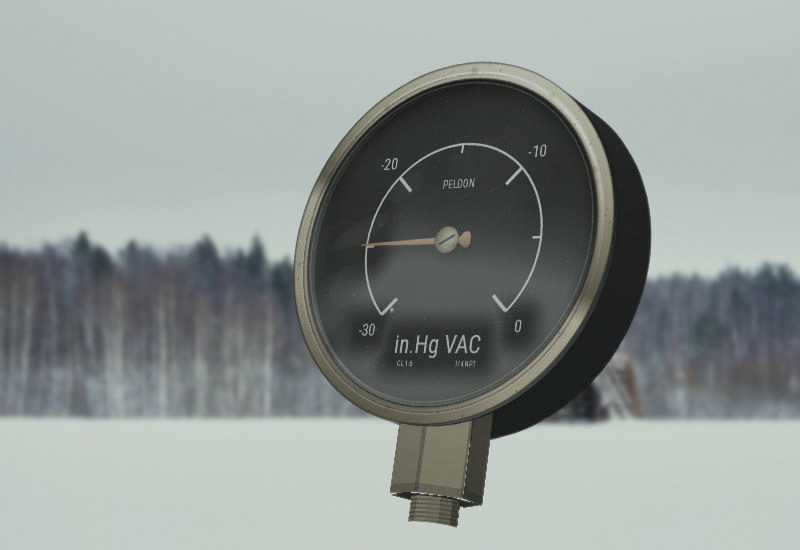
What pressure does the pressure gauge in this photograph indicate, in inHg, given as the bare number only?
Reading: -25
